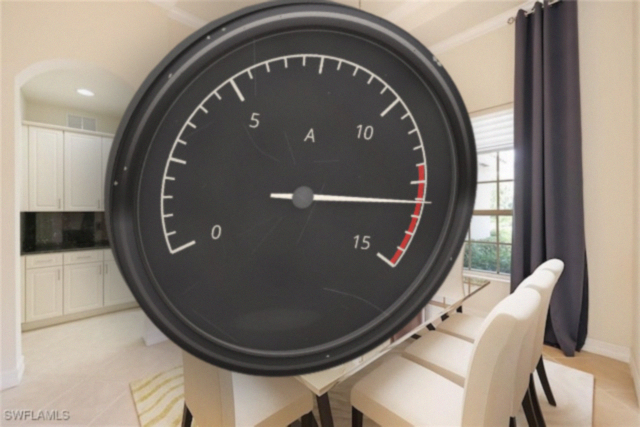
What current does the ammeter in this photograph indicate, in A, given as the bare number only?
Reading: 13
